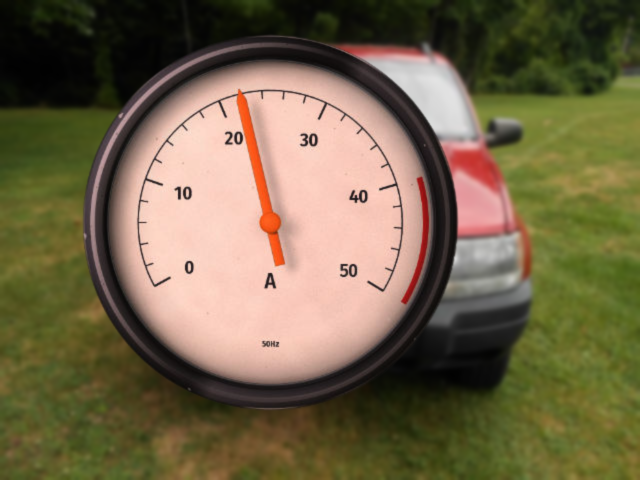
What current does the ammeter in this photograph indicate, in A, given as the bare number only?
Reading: 22
